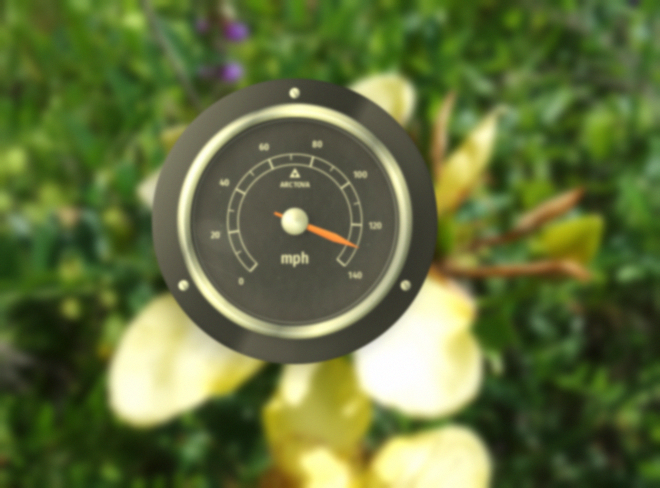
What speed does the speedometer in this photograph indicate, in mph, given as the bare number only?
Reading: 130
